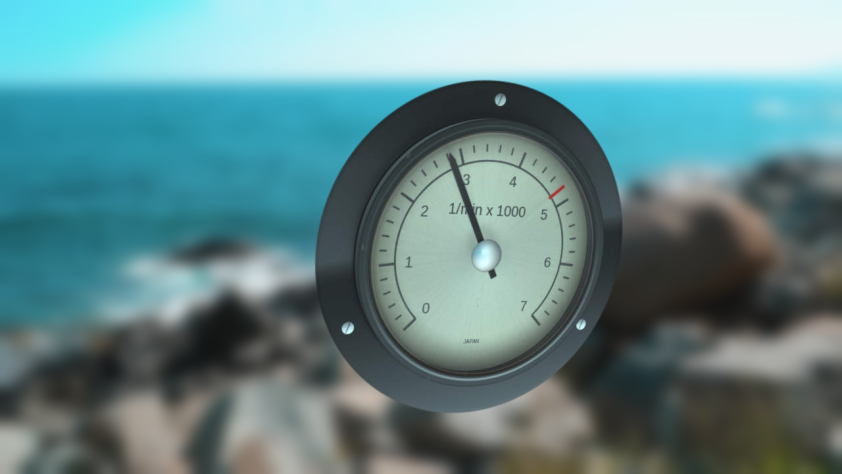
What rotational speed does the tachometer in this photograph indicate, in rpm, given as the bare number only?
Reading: 2800
